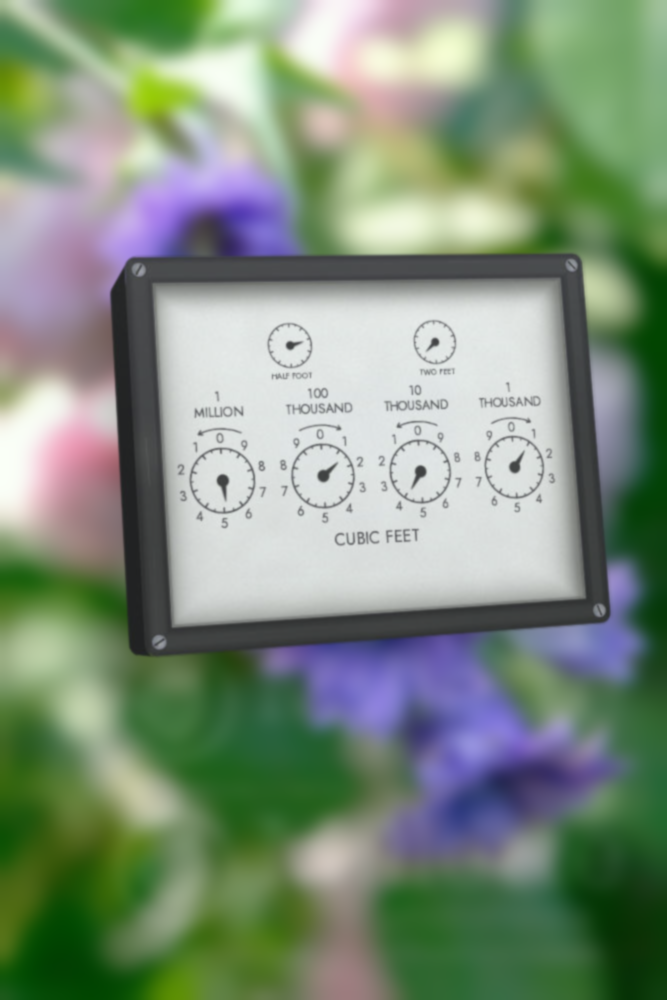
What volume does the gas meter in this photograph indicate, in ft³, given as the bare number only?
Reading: 514100
